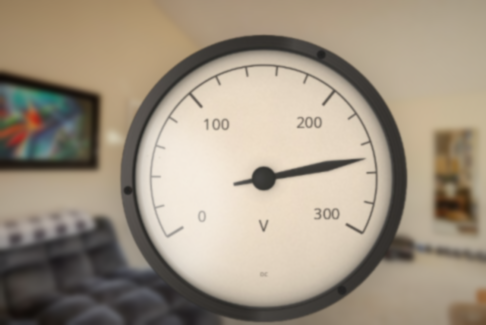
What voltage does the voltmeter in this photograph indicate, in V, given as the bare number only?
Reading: 250
